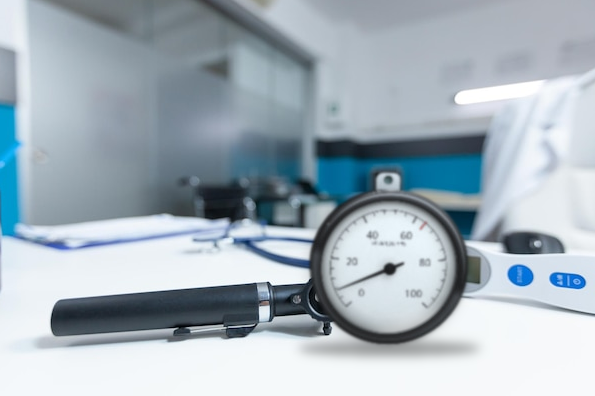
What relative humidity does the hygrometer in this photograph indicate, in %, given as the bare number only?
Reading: 8
